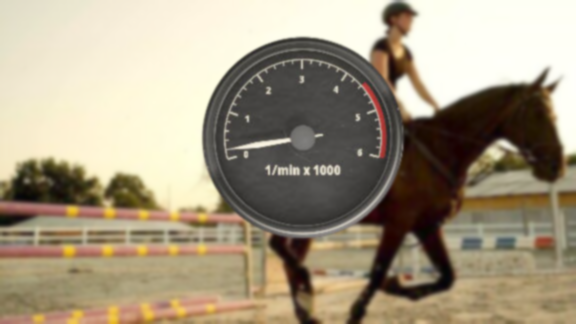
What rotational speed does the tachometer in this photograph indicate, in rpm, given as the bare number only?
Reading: 200
